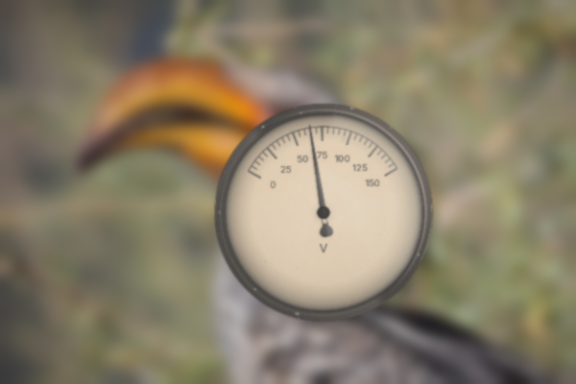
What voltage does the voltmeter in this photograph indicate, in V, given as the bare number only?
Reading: 65
